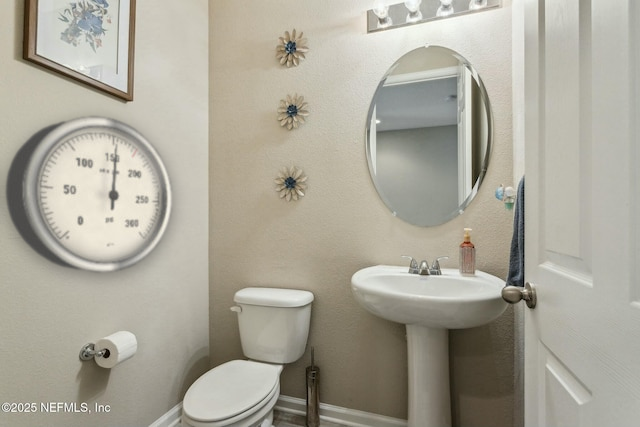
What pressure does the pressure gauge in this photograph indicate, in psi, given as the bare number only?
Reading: 150
